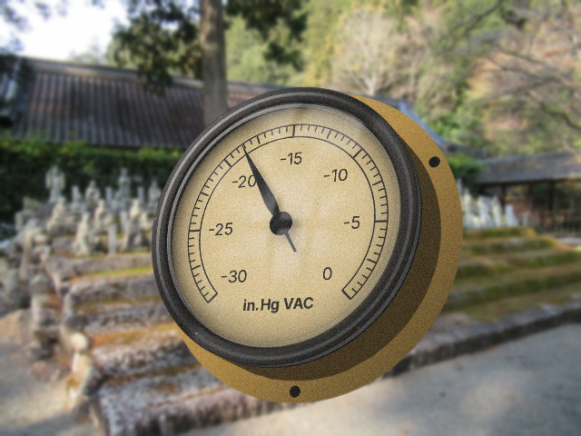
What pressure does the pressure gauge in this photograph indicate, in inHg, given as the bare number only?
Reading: -18.5
